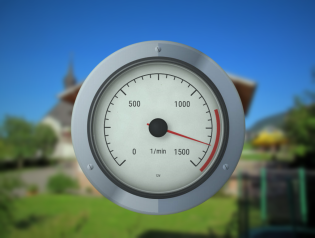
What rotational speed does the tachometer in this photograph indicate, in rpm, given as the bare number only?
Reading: 1350
